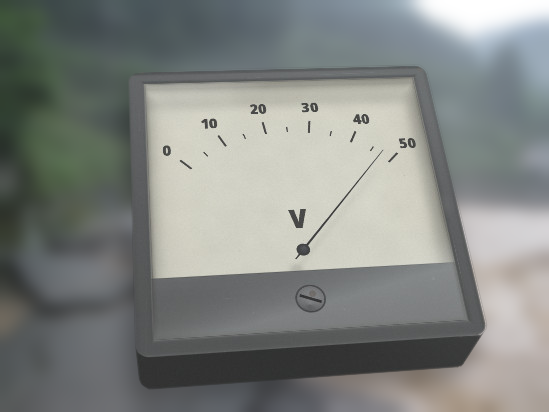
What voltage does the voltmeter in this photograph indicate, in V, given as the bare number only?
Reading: 47.5
